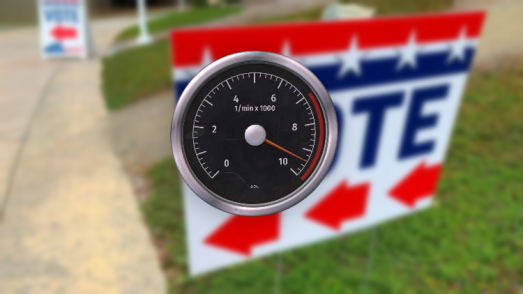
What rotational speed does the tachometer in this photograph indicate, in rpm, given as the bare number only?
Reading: 9400
